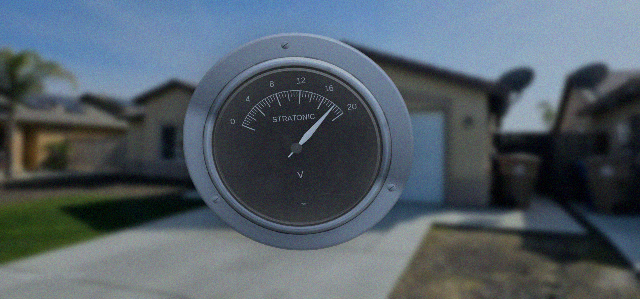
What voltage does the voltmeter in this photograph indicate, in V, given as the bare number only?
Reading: 18
